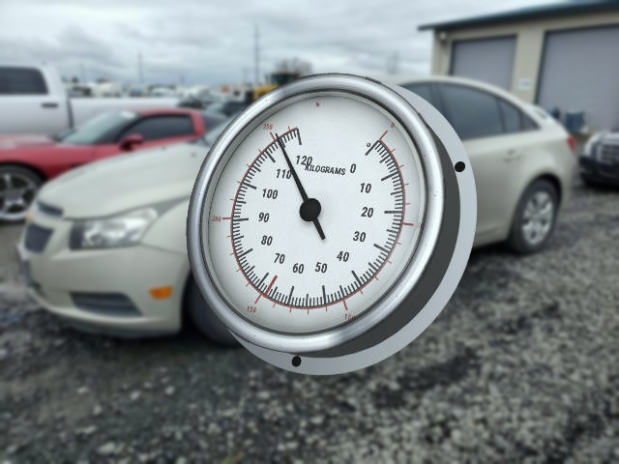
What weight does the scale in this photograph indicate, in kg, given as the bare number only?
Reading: 115
